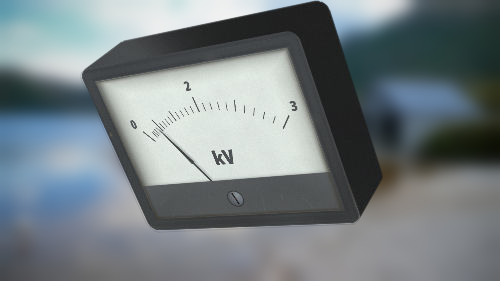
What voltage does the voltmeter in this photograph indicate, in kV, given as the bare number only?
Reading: 1
